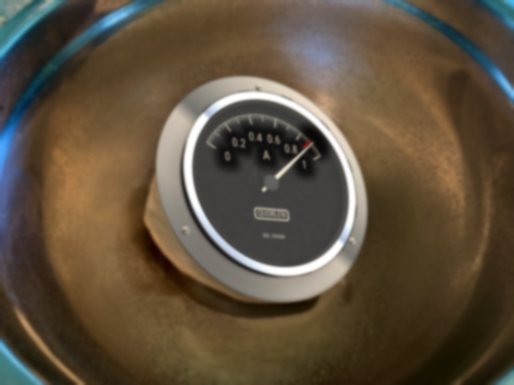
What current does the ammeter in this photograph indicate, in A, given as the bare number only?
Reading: 0.9
